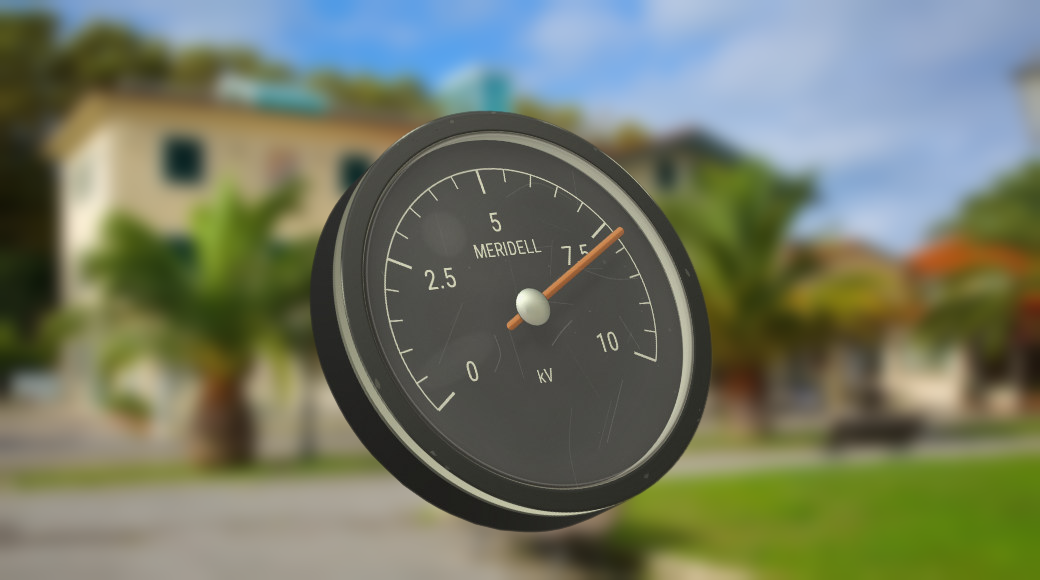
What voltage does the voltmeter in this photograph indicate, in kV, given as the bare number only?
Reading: 7.75
